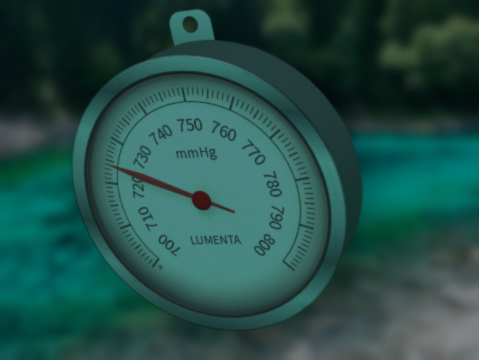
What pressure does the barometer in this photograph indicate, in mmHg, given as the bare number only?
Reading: 725
